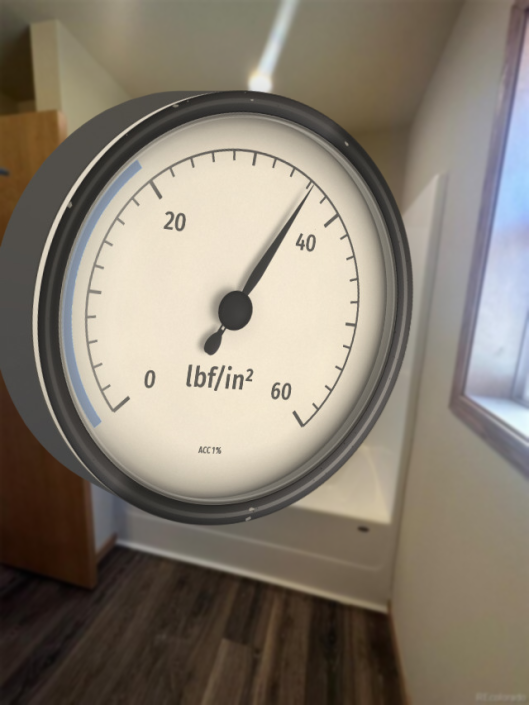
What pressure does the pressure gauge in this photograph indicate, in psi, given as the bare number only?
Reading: 36
